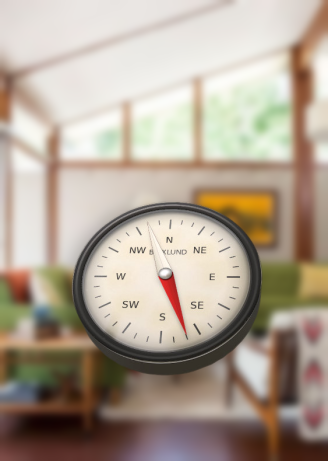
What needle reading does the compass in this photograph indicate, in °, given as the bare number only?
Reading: 160
